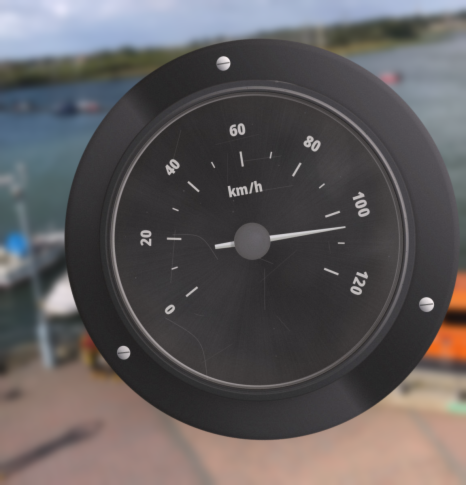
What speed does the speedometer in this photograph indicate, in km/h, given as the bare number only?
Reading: 105
